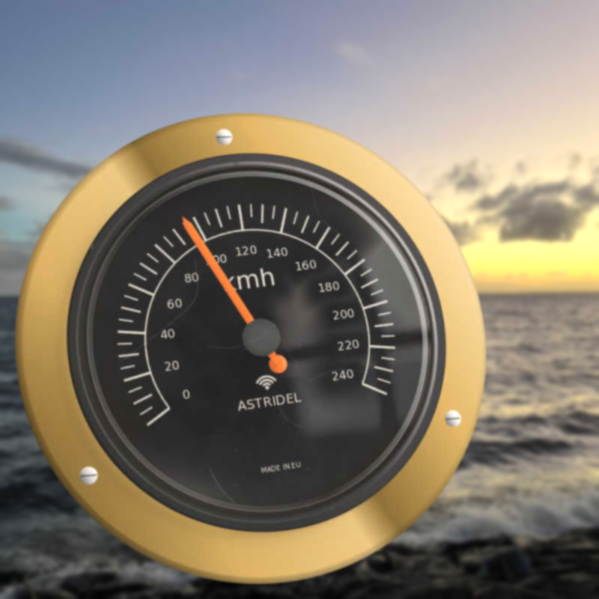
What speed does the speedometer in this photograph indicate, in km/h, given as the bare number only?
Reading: 95
